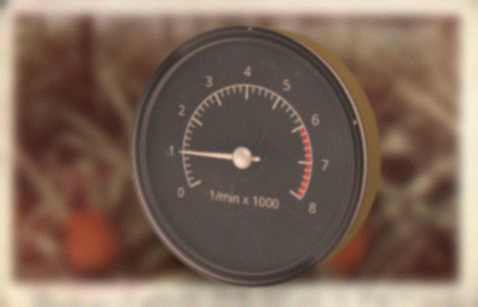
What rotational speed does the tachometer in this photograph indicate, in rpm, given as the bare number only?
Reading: 1000
